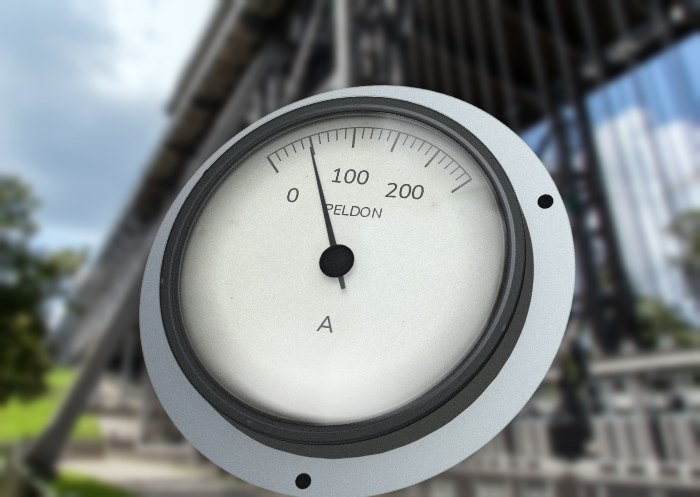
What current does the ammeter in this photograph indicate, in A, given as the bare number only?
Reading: 50
